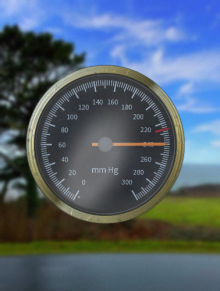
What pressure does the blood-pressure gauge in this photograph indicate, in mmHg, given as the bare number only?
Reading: 240
